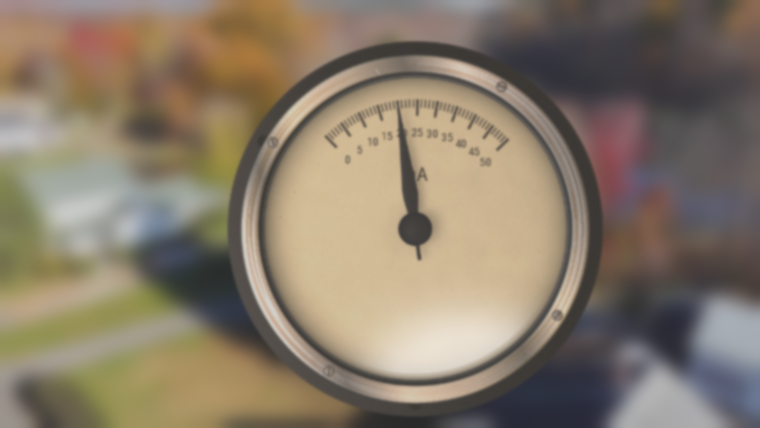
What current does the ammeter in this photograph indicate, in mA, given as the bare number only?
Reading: 20
